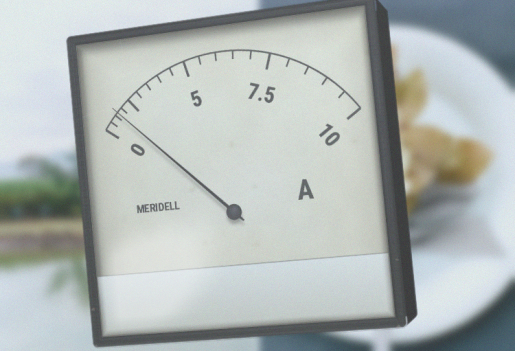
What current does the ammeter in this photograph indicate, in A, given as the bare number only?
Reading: 1.75
